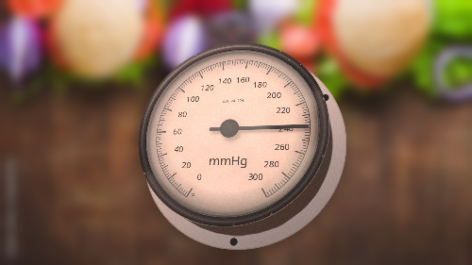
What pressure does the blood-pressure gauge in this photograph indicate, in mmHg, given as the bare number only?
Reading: 240
